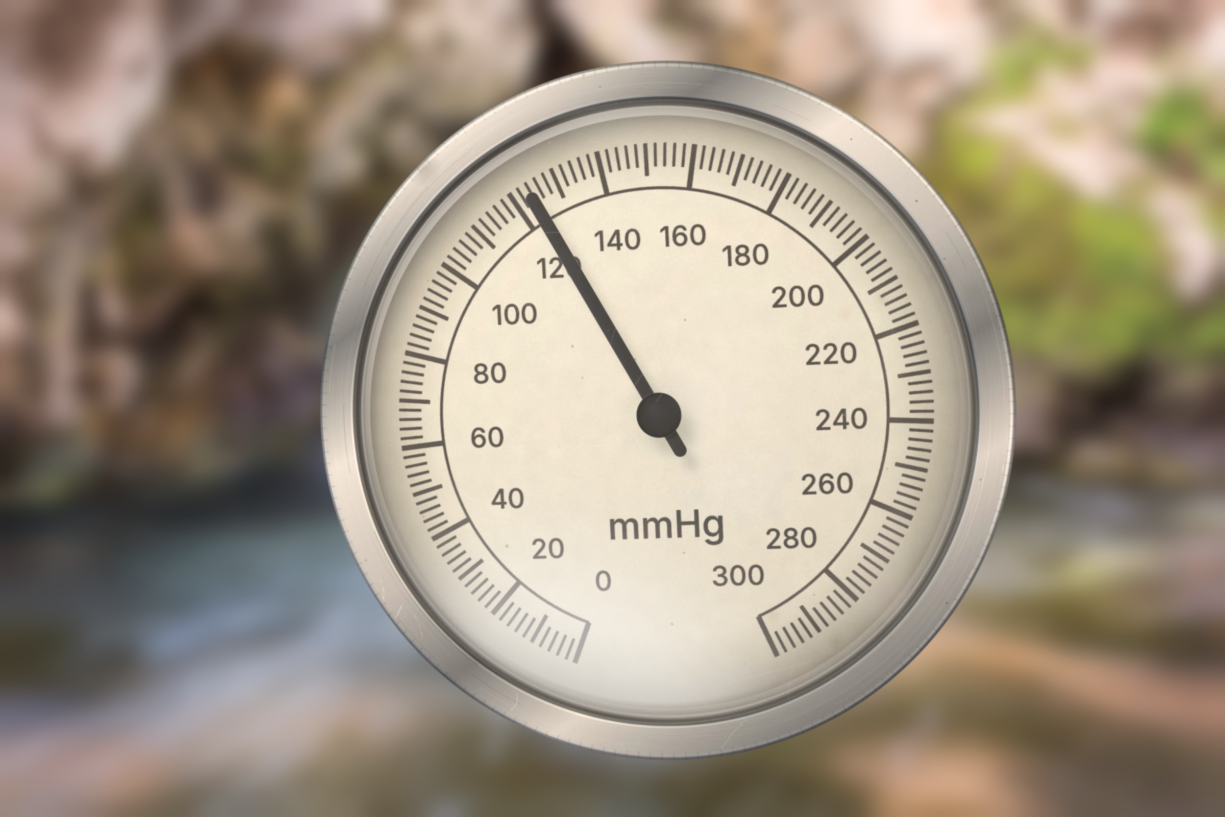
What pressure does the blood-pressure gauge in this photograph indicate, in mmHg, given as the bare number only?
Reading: 124
